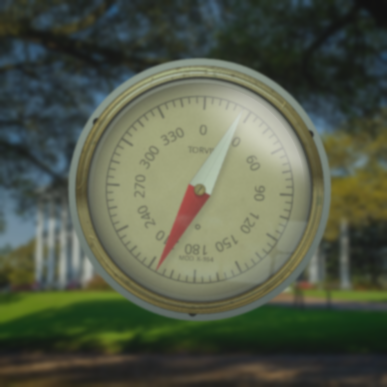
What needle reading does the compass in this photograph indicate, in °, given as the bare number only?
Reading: 205
